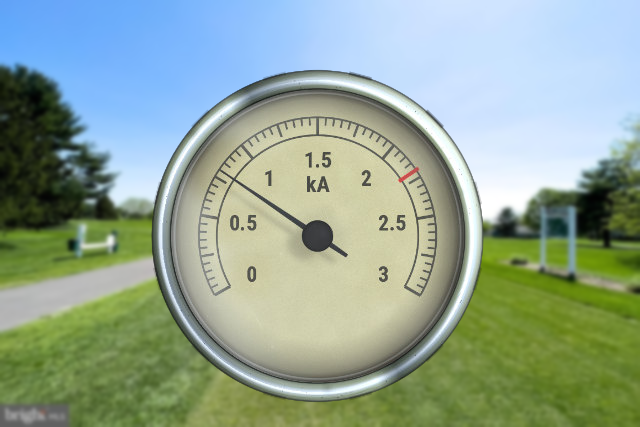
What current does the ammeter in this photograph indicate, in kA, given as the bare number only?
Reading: 0.8
